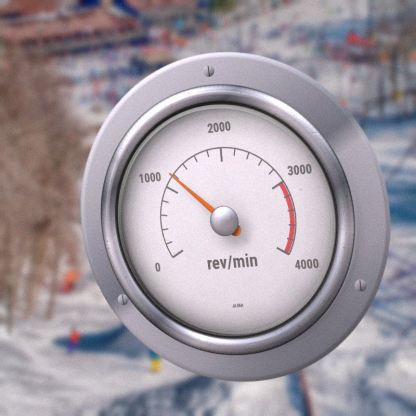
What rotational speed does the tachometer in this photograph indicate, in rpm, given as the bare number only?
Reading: 1200
